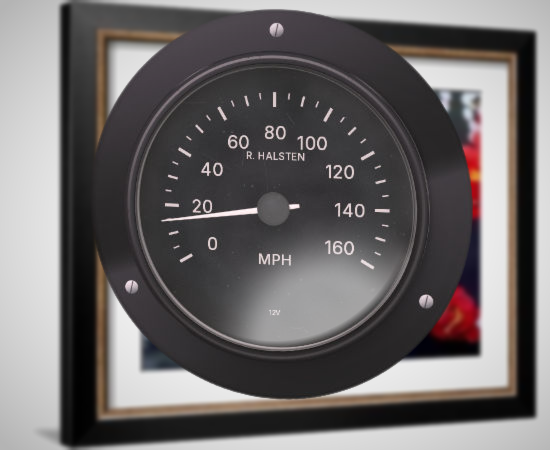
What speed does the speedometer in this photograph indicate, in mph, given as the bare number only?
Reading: 15
